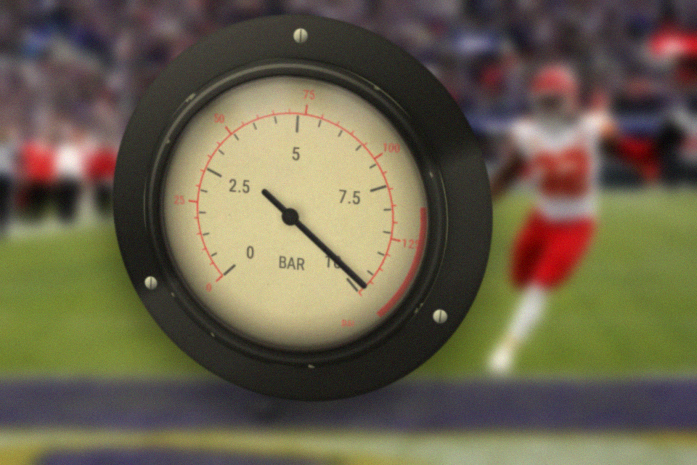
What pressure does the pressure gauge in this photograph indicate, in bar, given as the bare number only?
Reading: 9.75
